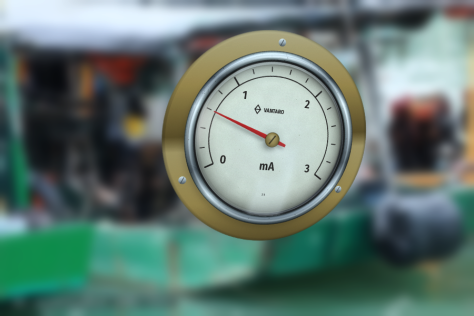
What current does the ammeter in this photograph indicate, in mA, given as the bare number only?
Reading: 0.6
